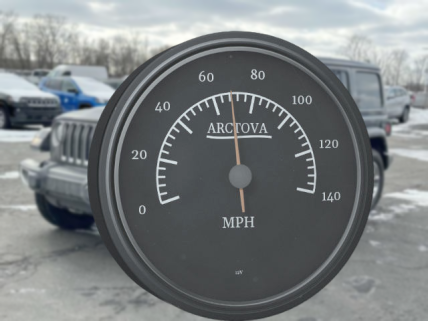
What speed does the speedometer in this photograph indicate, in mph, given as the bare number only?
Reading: 68
